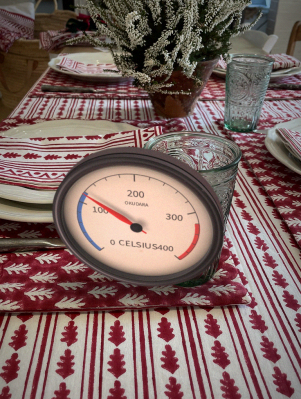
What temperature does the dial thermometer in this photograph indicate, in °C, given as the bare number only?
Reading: 120
